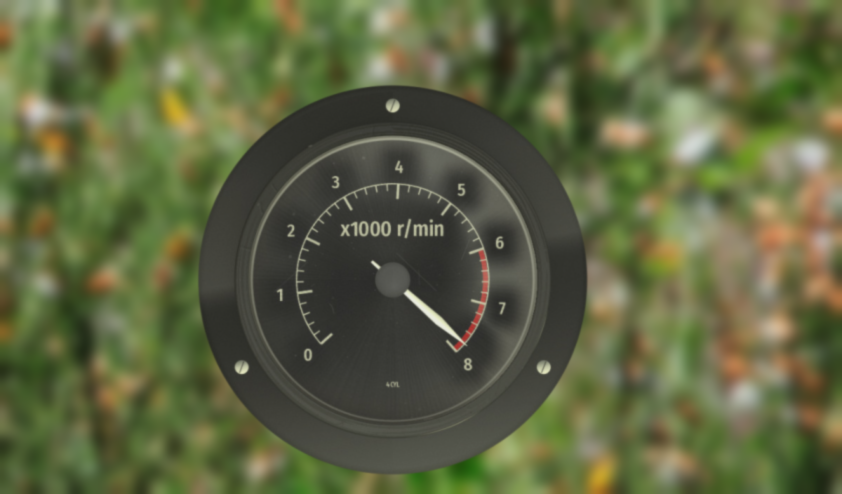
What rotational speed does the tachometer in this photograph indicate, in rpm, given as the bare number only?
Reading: 7800
